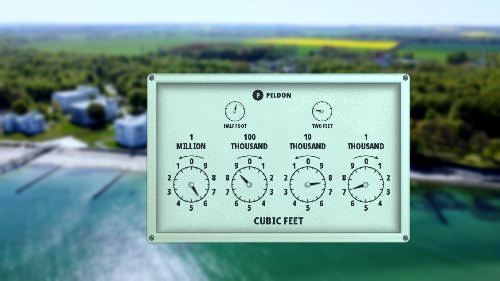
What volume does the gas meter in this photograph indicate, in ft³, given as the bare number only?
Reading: 587700
